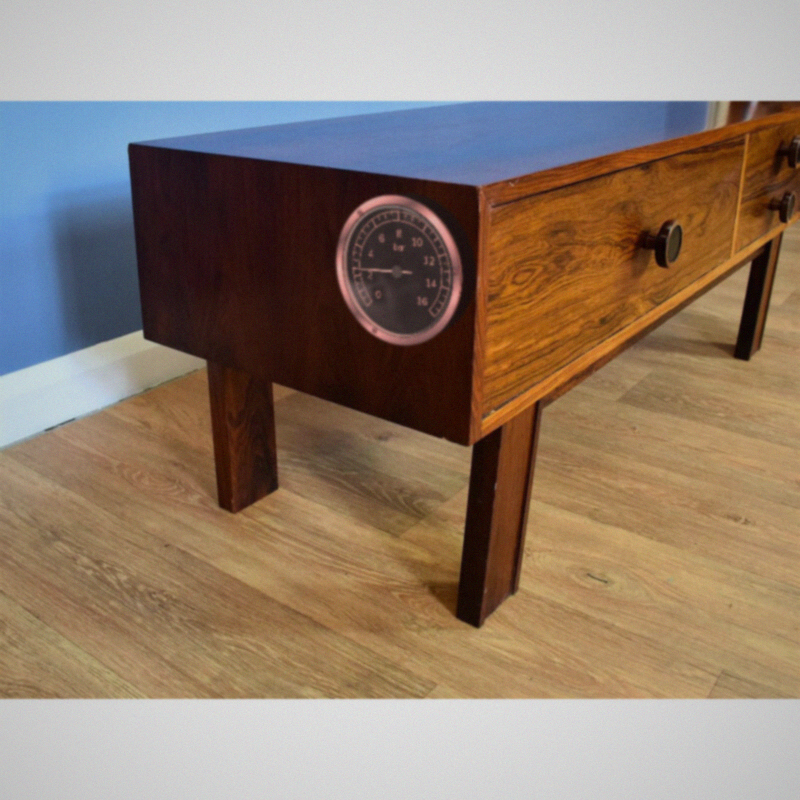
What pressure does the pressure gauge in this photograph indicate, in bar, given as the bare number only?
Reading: 2.5
